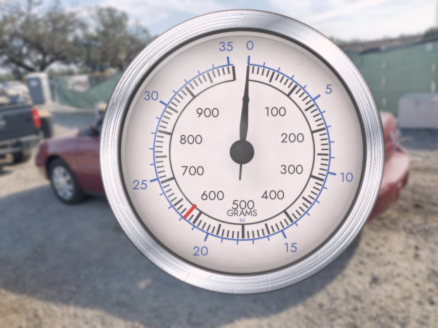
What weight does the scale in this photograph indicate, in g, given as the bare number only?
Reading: 0
